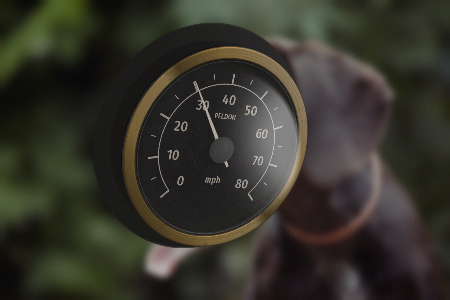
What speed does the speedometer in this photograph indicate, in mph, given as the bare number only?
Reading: 30
